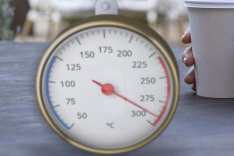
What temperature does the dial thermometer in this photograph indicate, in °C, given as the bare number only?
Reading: 290
